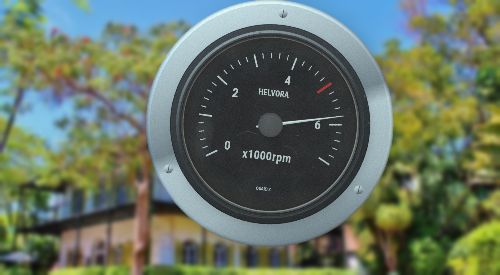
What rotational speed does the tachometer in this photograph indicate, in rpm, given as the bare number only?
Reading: 5800
